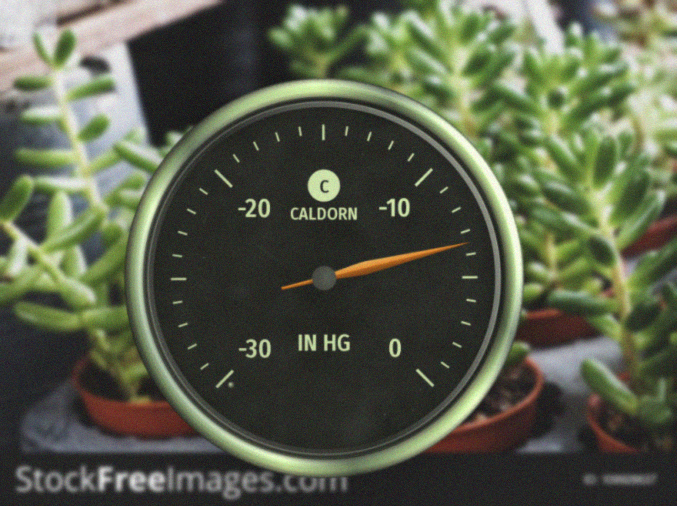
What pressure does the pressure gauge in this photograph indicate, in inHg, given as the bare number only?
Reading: -6.5
